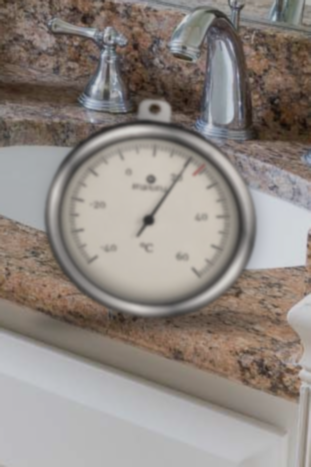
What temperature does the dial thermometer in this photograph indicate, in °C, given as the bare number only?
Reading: 20
